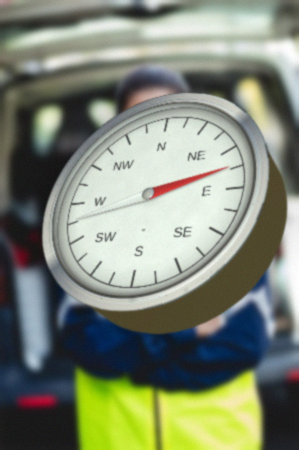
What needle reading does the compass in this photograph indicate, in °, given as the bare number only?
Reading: 75
